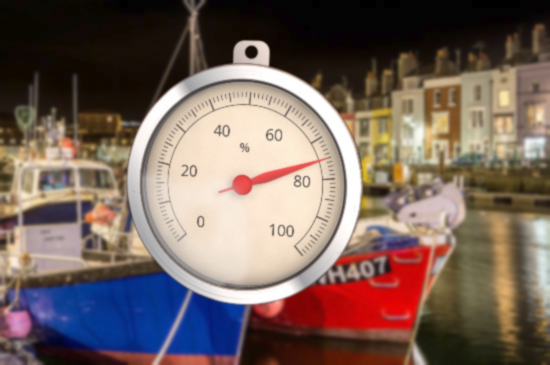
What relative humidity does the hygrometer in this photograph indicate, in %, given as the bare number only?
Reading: 75
